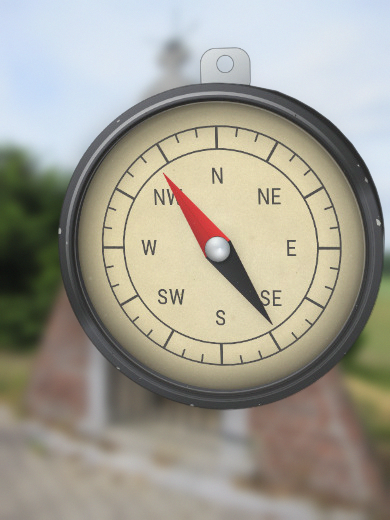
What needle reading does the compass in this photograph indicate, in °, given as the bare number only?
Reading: 325
